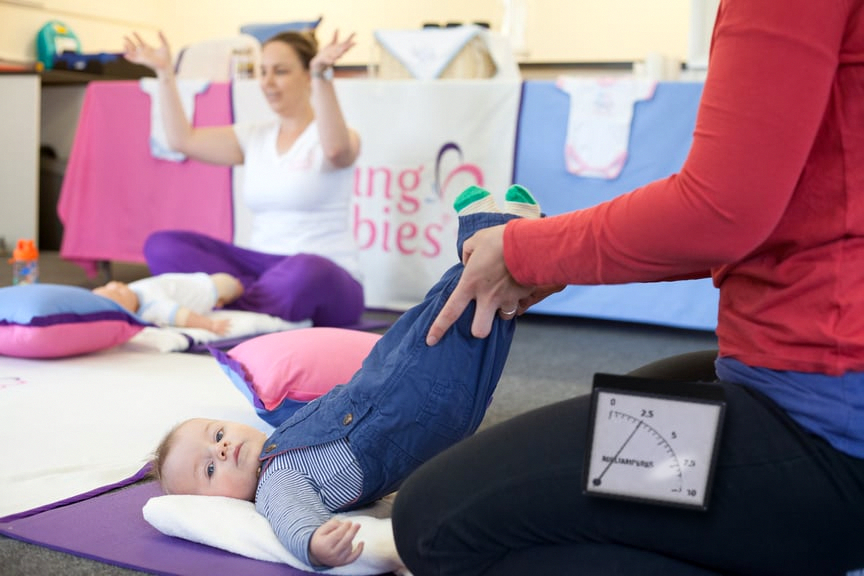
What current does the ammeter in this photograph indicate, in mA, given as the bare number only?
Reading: 2.5
